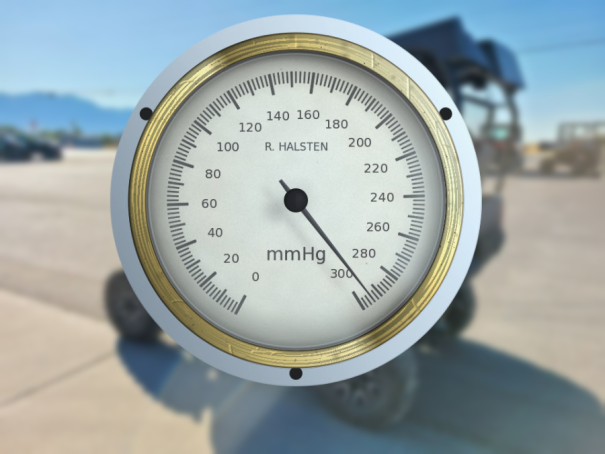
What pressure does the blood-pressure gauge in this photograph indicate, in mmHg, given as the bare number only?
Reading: 294
